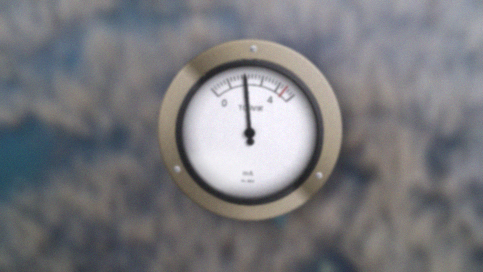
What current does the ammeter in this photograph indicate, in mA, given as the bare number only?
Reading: 2
